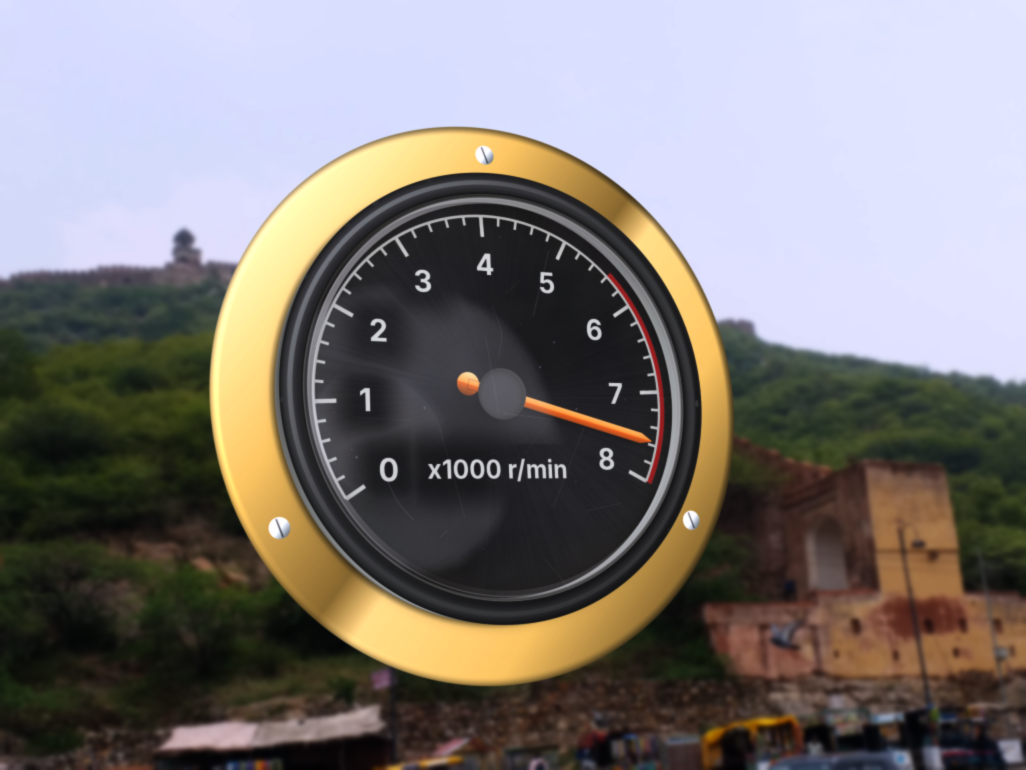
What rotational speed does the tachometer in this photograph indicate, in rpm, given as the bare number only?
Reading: 7600
